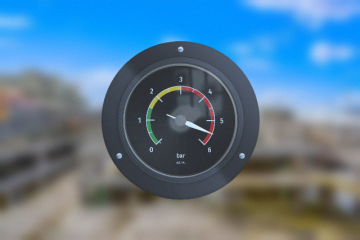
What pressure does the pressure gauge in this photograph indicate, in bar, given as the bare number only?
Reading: 5.5
